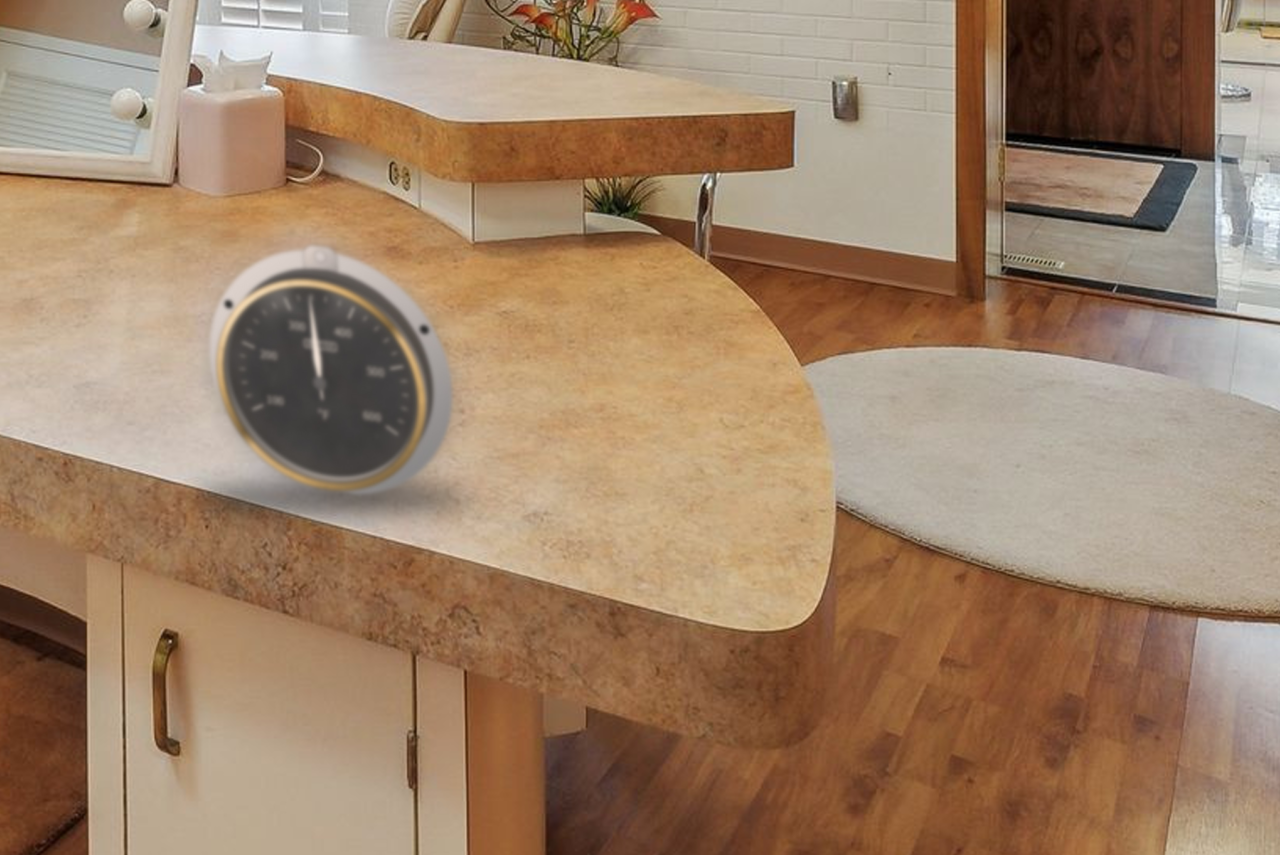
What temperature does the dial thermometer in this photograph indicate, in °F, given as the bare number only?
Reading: 340
